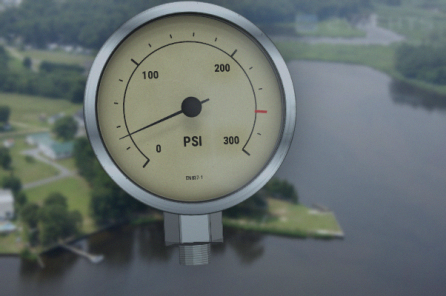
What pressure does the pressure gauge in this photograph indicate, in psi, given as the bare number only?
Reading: 30
